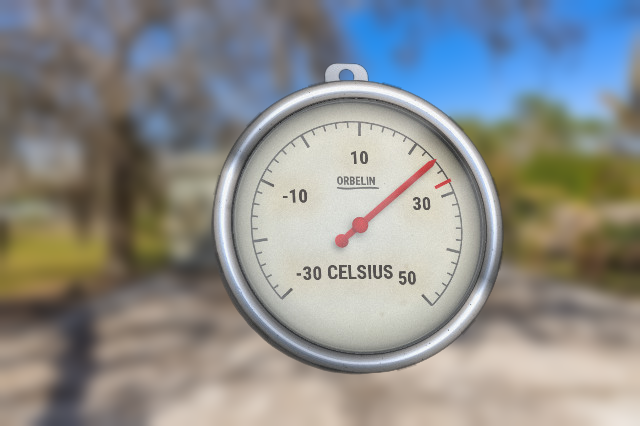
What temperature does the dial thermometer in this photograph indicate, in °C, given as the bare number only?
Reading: 24
